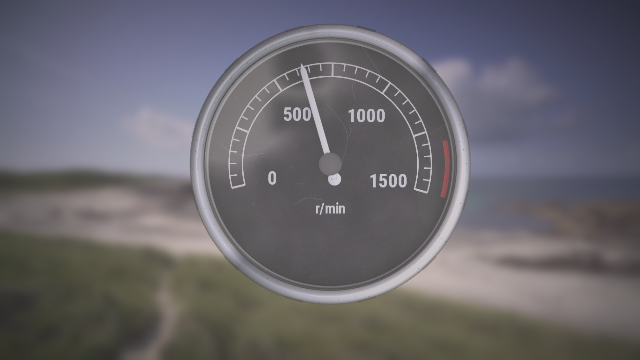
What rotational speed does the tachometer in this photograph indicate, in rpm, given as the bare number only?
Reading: 625
